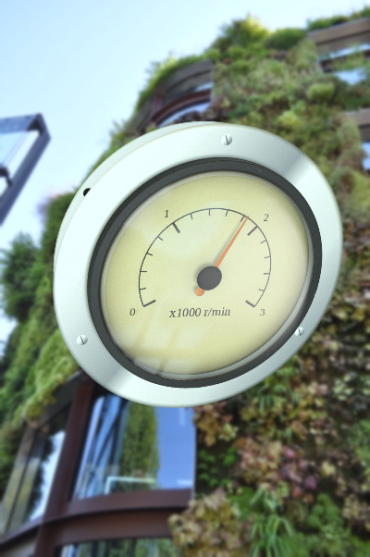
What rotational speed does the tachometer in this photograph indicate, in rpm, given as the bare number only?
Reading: 1800
